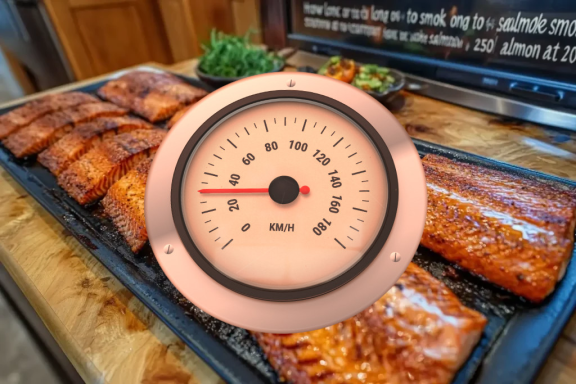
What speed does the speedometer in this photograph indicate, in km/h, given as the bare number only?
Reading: 30
